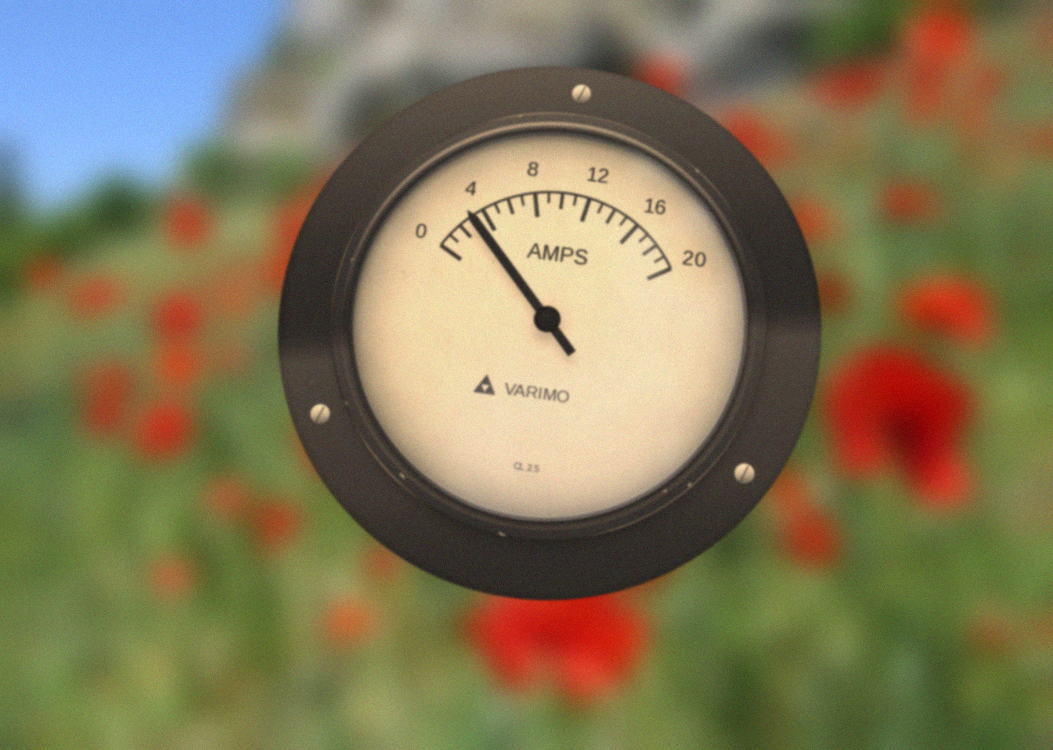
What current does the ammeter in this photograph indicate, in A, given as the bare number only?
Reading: 3
